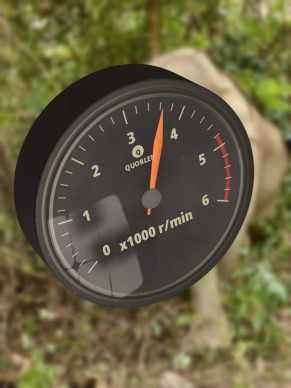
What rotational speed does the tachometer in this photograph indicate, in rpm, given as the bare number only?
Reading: 3600
